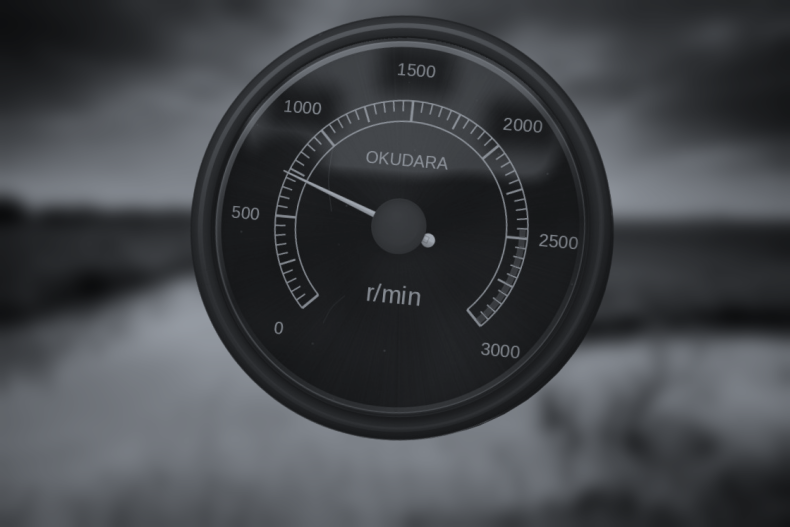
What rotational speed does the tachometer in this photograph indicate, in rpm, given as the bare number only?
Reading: 725
